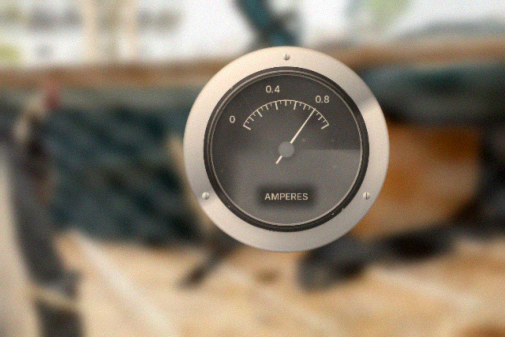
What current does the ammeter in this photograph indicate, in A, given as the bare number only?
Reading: 0.8
